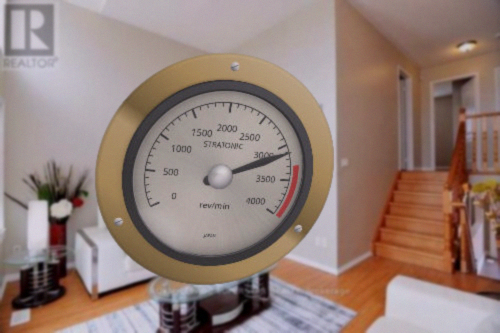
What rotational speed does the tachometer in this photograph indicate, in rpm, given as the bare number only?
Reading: 3100
